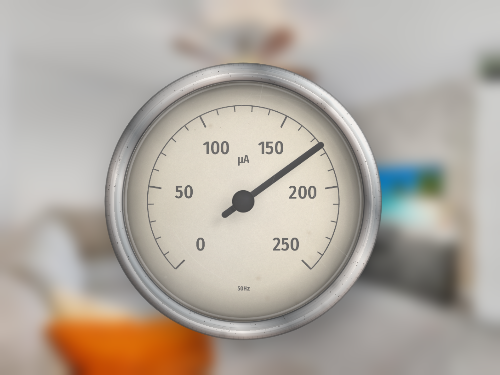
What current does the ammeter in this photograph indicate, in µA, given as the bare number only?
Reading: 175
